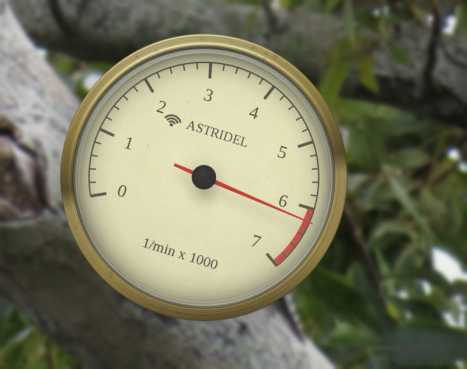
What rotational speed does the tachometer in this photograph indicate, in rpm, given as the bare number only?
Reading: 6200
